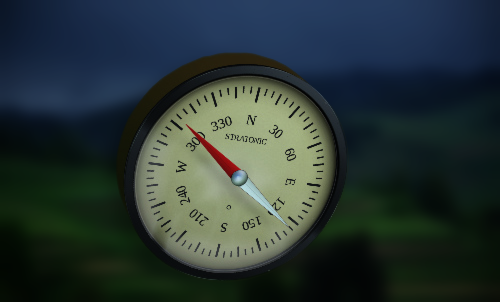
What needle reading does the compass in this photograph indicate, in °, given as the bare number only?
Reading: 305
